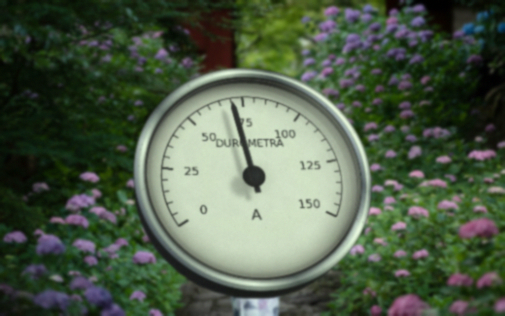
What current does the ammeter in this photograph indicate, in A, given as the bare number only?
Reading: 70
